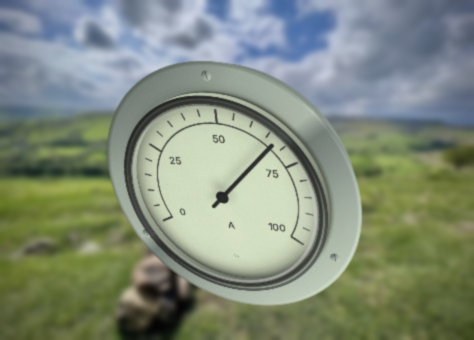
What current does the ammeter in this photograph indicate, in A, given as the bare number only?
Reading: 67.5
